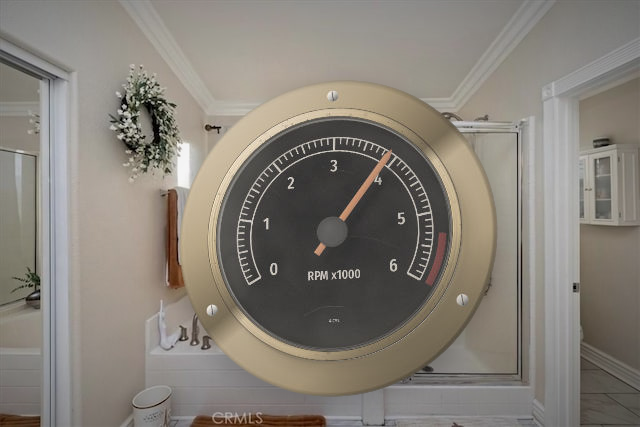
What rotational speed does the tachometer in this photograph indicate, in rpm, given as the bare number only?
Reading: 3900
